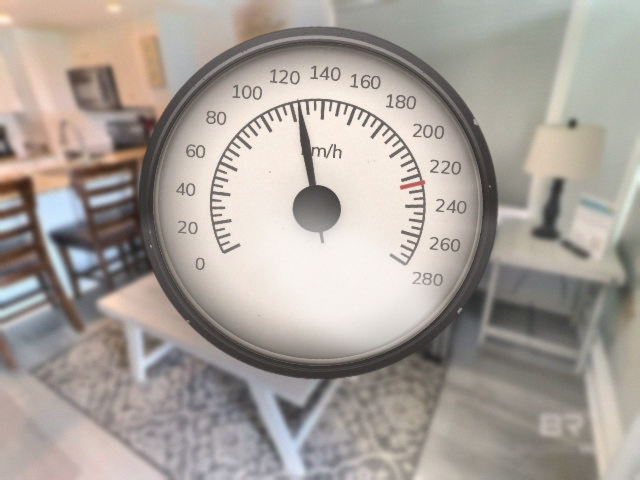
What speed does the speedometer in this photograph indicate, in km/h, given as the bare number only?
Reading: 125
